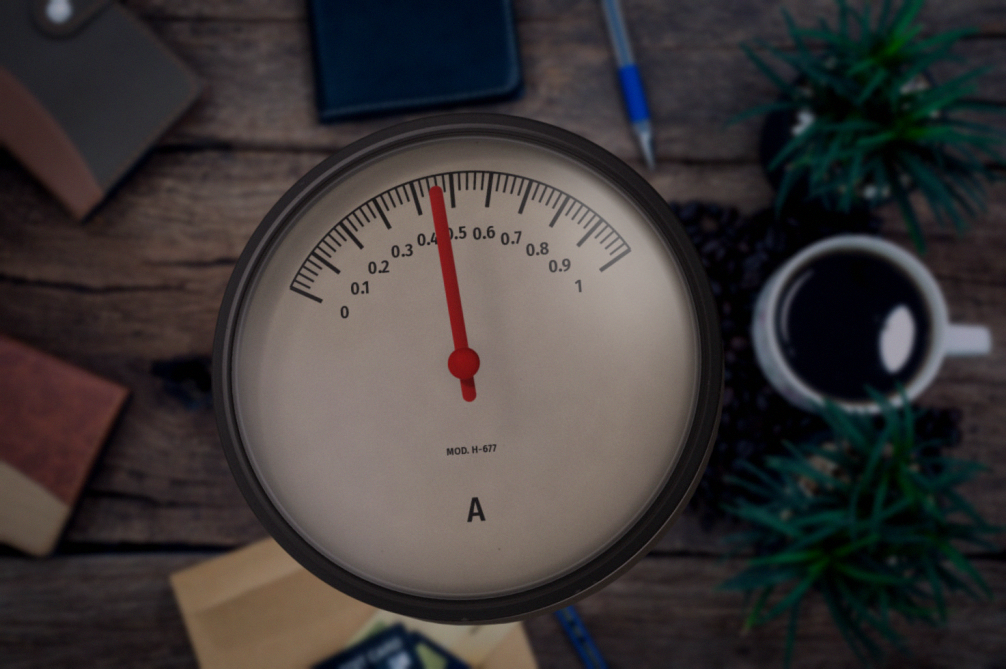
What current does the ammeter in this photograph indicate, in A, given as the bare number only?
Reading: 0.46
